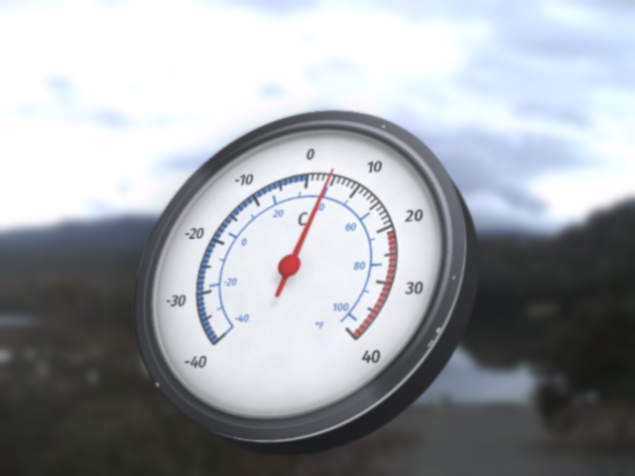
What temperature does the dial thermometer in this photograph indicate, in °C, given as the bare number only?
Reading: 5
